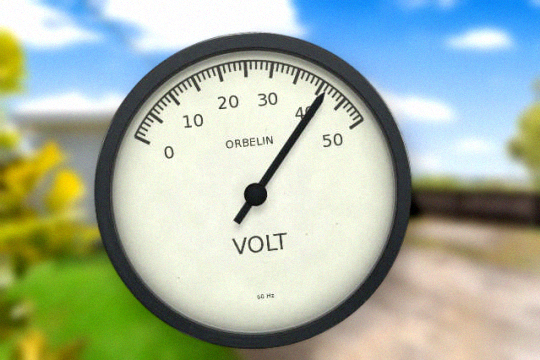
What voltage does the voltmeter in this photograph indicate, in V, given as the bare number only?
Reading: 41
